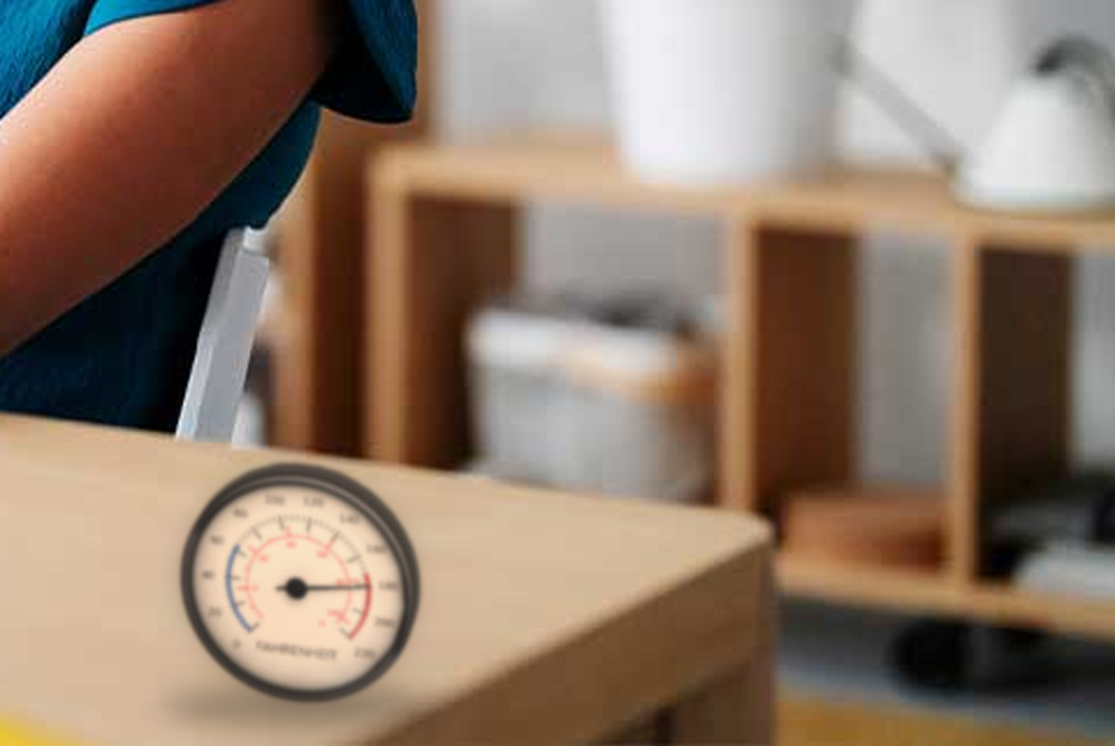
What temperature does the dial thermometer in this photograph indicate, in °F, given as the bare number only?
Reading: 180
